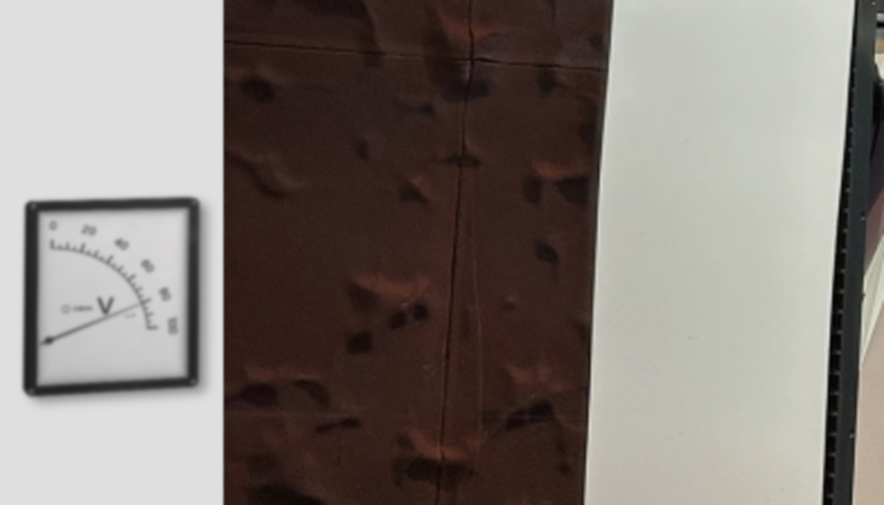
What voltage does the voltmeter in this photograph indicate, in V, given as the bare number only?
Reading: 80
